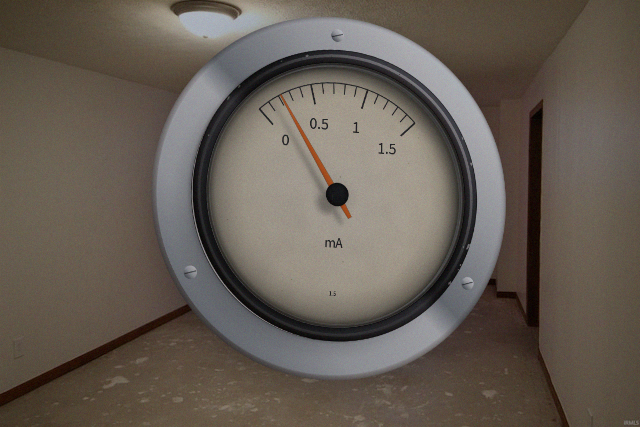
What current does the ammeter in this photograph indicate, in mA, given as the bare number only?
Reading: 0.2
